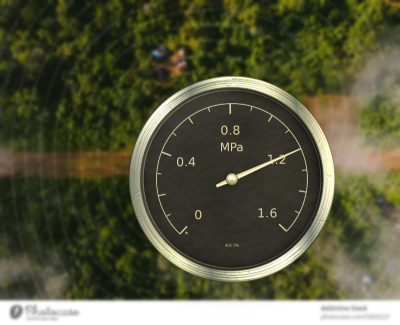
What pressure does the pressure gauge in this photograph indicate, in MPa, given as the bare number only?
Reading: 1.2
